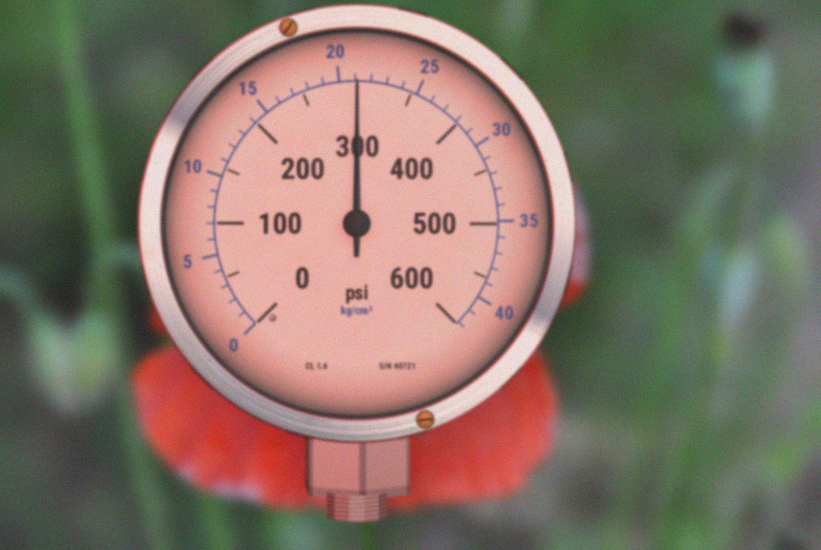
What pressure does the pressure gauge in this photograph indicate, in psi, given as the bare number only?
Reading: 300
